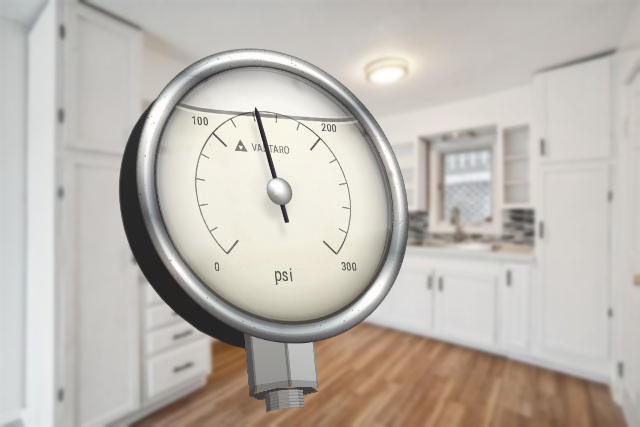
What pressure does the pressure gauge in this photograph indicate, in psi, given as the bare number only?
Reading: 140
